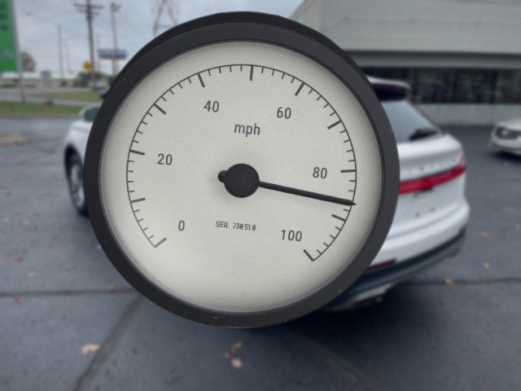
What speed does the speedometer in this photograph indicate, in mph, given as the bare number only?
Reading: 86
